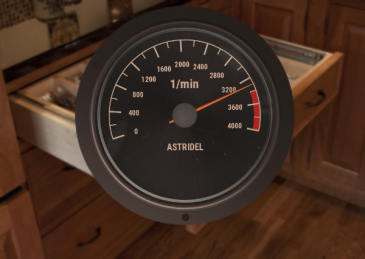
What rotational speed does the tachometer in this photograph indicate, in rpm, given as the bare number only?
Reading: 3300
